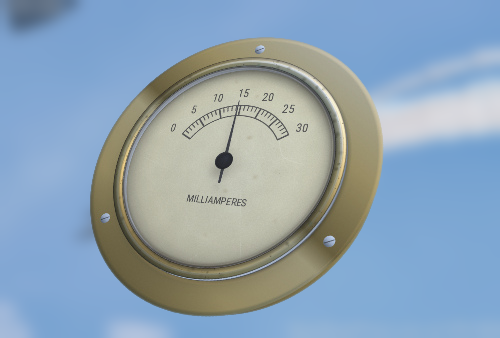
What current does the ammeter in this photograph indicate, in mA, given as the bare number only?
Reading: 15
